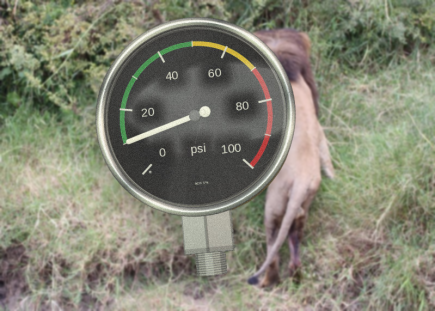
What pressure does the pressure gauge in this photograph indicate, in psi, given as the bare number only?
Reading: 10
